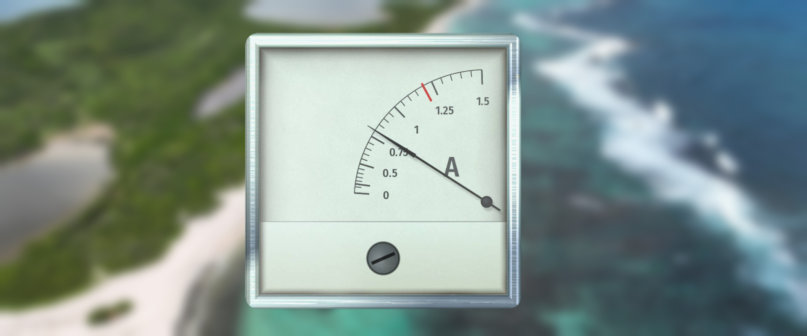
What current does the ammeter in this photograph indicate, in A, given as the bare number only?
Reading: 0.8
